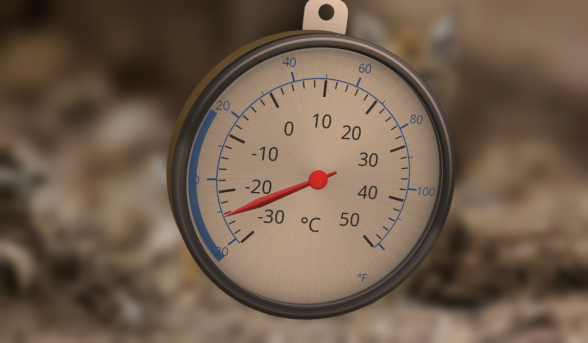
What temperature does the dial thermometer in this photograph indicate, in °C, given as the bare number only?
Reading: -24
